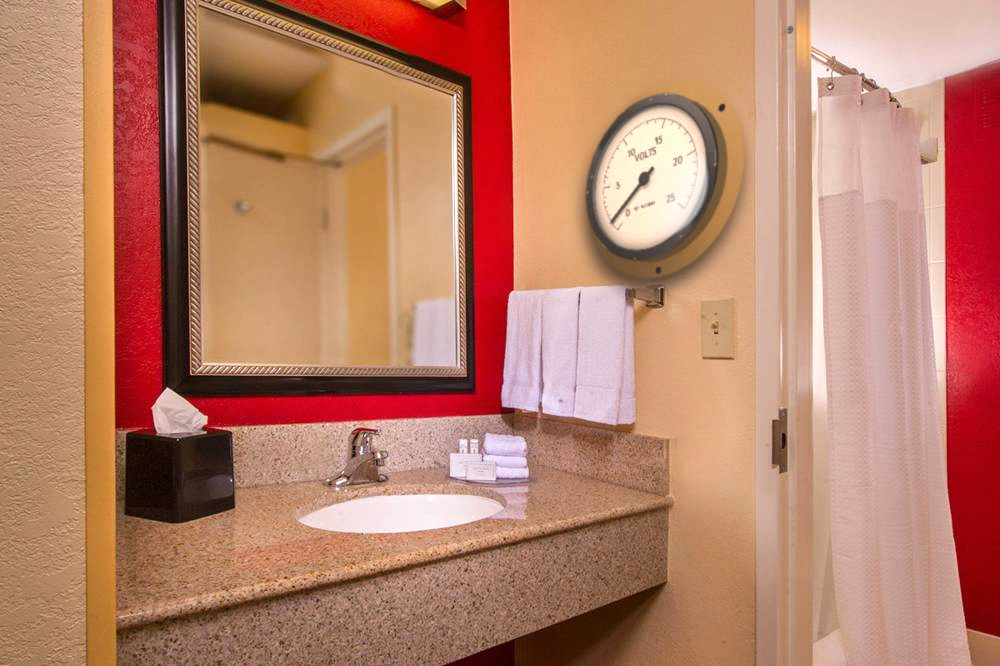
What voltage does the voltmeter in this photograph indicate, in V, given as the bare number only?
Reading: 1
